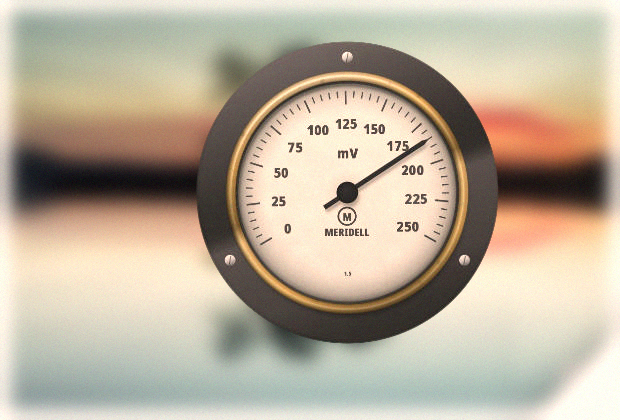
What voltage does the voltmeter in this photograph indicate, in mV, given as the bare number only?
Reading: 185
